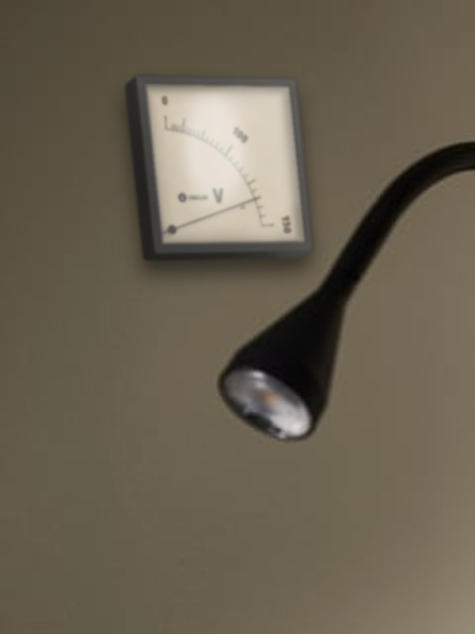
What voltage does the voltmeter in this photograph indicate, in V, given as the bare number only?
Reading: 135
